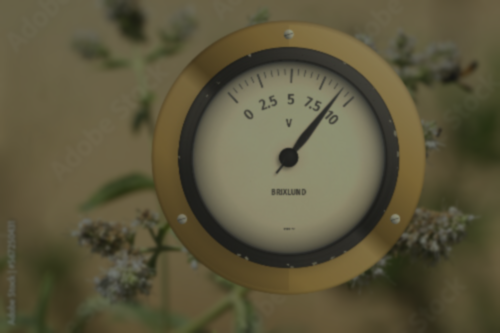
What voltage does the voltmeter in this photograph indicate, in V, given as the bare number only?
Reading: 9
